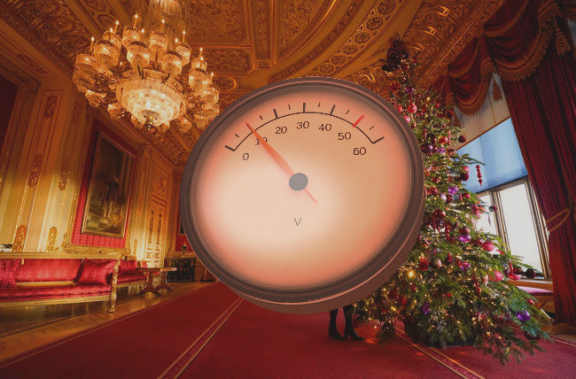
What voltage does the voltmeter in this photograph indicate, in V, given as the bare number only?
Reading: 10
